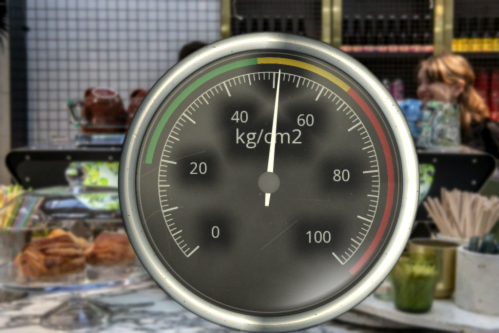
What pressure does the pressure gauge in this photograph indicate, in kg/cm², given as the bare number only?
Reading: 51
